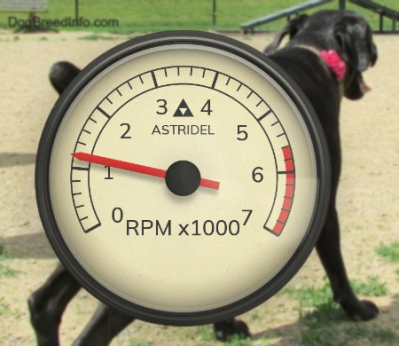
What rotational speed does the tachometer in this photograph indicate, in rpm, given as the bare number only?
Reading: 1200
